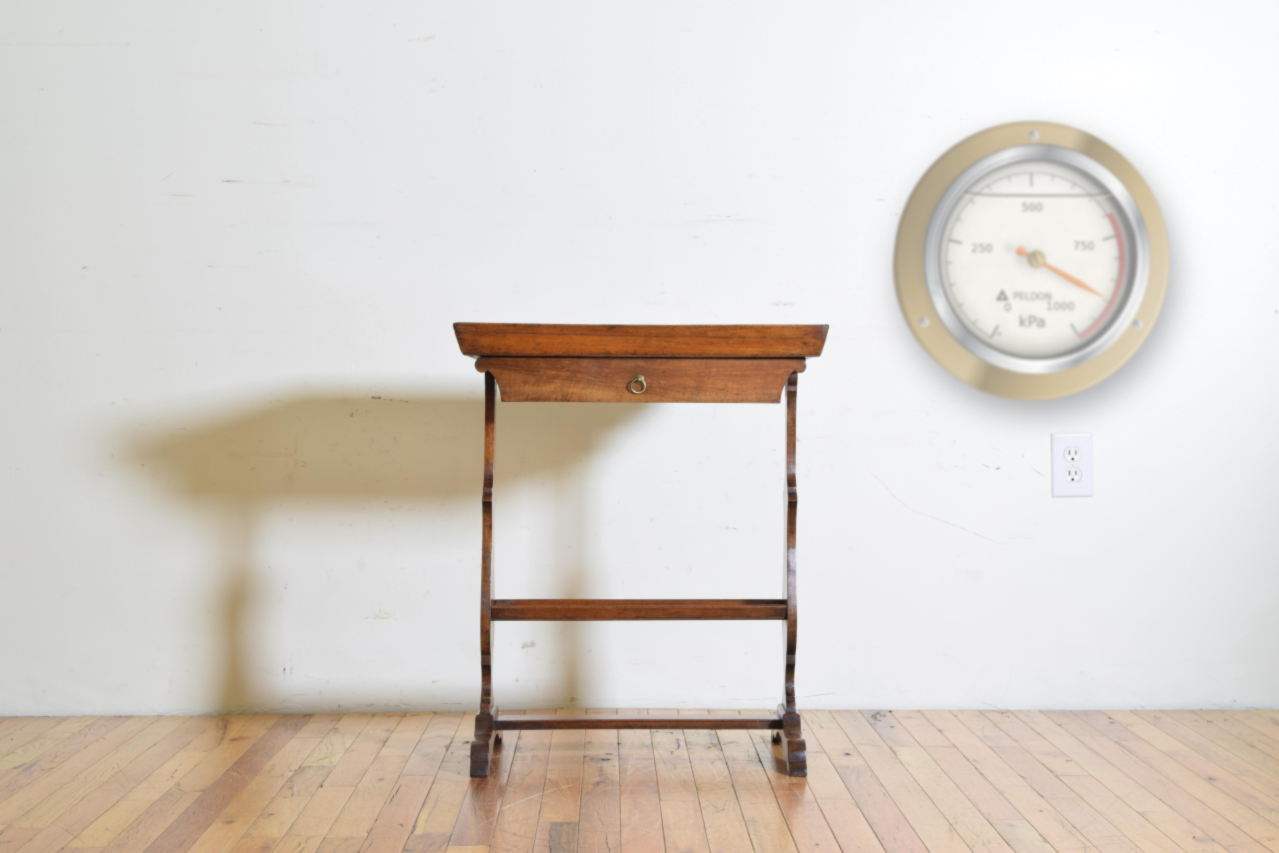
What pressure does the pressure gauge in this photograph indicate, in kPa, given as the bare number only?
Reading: 900
